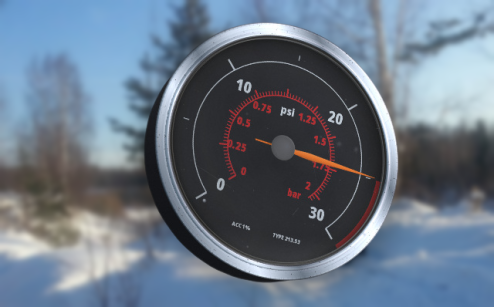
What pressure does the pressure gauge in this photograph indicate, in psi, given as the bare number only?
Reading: 25
